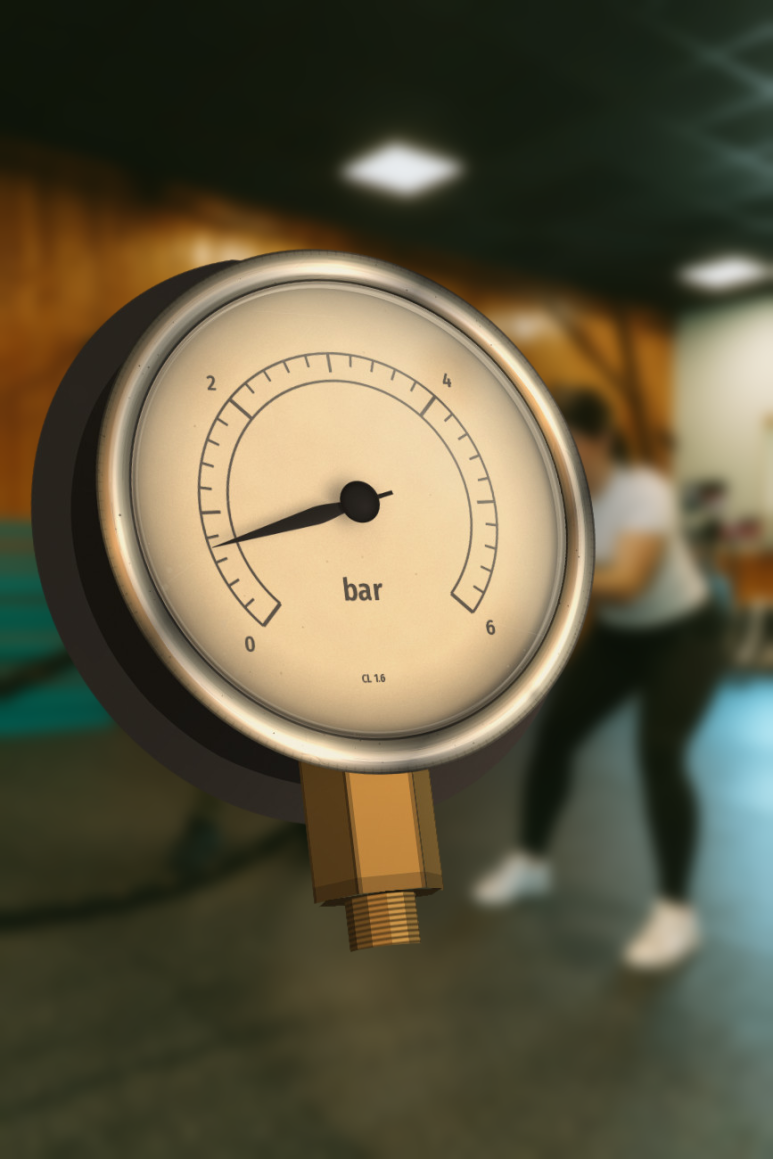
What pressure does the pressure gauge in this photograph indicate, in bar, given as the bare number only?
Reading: 0.7
